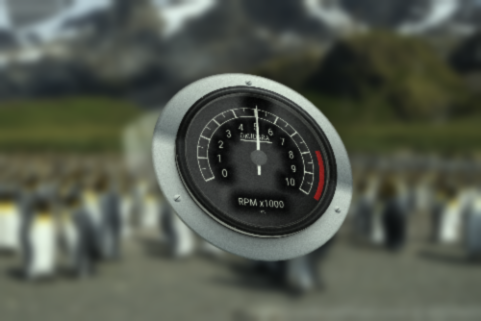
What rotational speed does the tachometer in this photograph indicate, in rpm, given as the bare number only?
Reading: 5000
